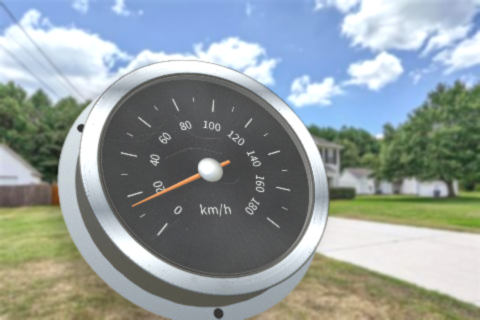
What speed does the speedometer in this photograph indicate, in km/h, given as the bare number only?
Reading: 15
